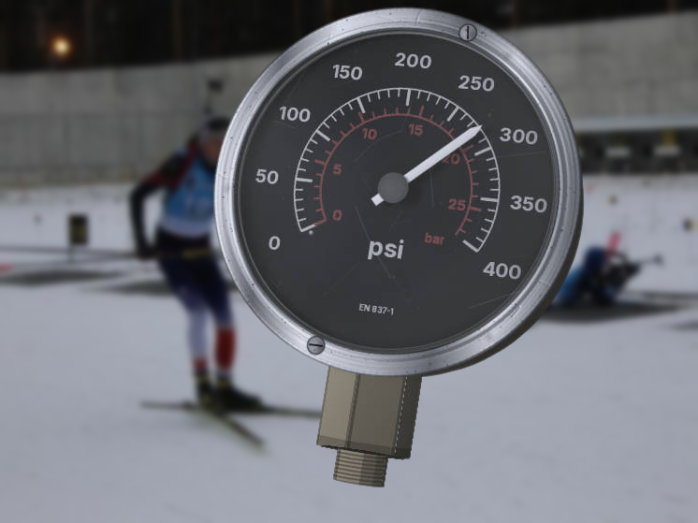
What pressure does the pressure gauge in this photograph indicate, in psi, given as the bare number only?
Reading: 280
